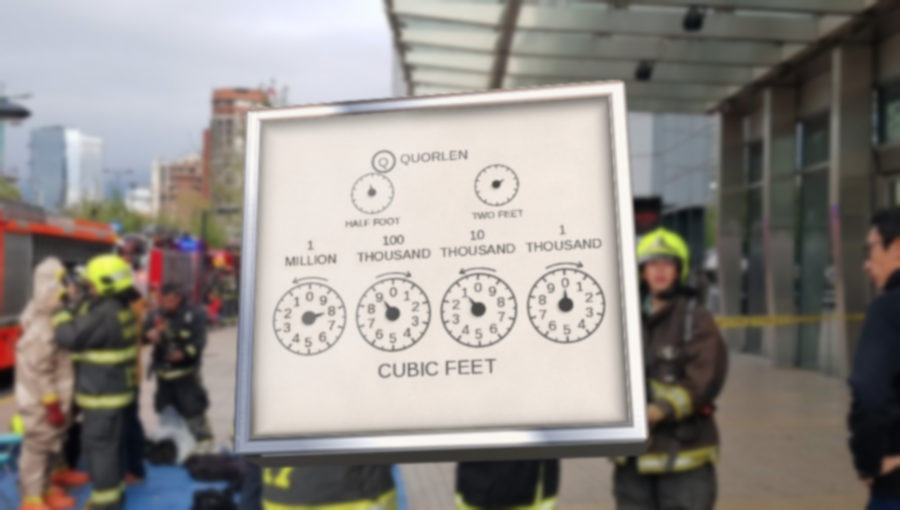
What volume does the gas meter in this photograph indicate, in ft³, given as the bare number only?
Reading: 791000
